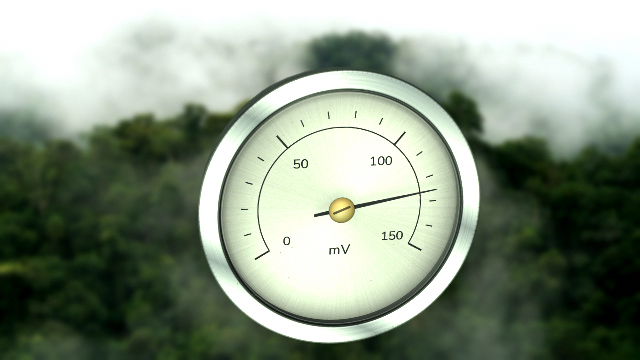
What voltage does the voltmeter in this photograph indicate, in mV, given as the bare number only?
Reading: 125
